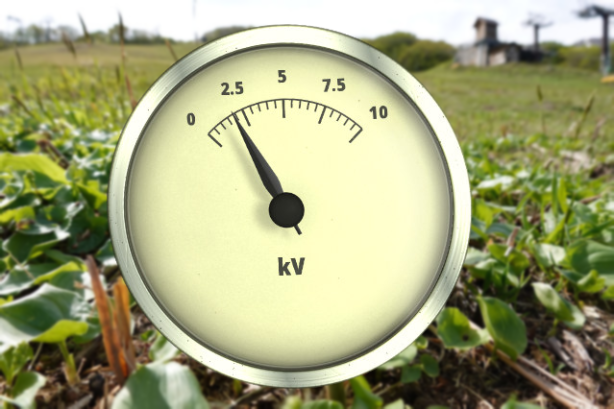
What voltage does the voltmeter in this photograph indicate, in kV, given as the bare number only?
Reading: 2
